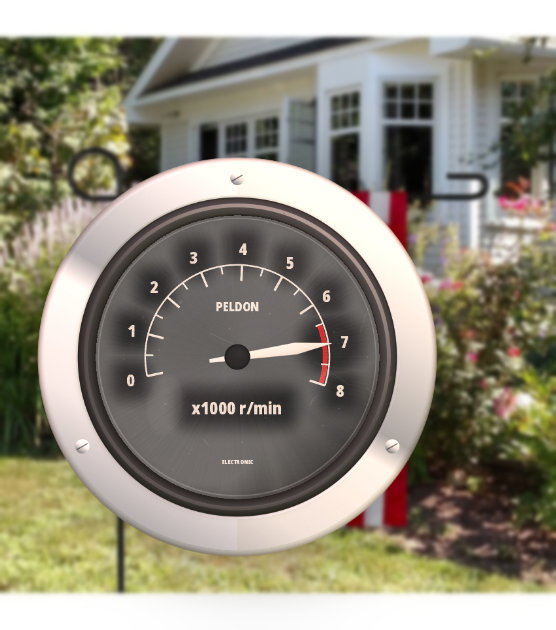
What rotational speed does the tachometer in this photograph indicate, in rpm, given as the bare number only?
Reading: 7000
